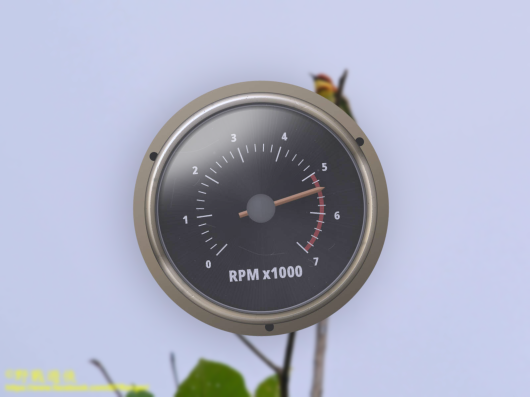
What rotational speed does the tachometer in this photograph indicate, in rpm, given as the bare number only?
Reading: 5400
